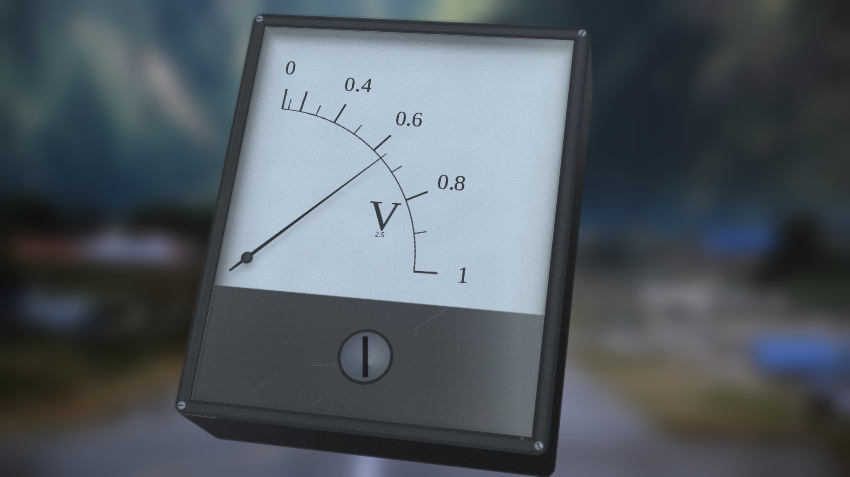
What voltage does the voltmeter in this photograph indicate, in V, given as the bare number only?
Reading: 0.65
